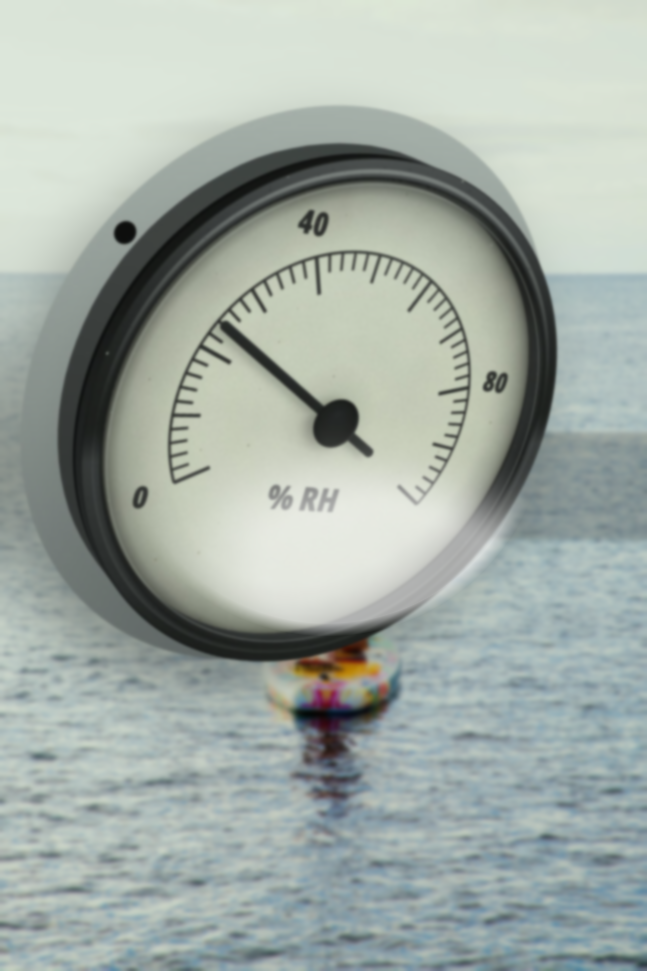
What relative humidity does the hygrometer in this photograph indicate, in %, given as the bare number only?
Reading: 24
